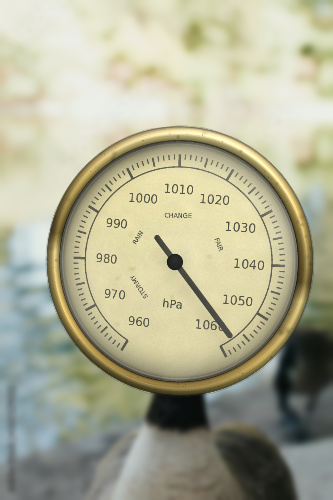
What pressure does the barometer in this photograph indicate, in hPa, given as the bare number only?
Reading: 1057
